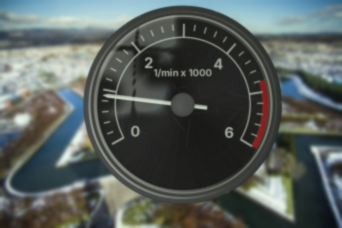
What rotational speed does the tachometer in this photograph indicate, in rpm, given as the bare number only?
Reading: 900
